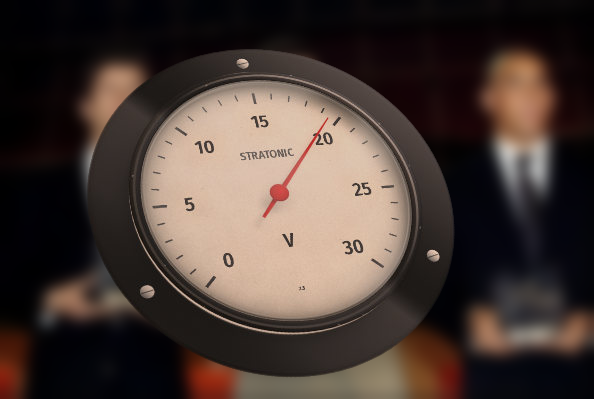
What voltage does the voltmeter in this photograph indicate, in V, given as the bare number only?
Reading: 19.5
